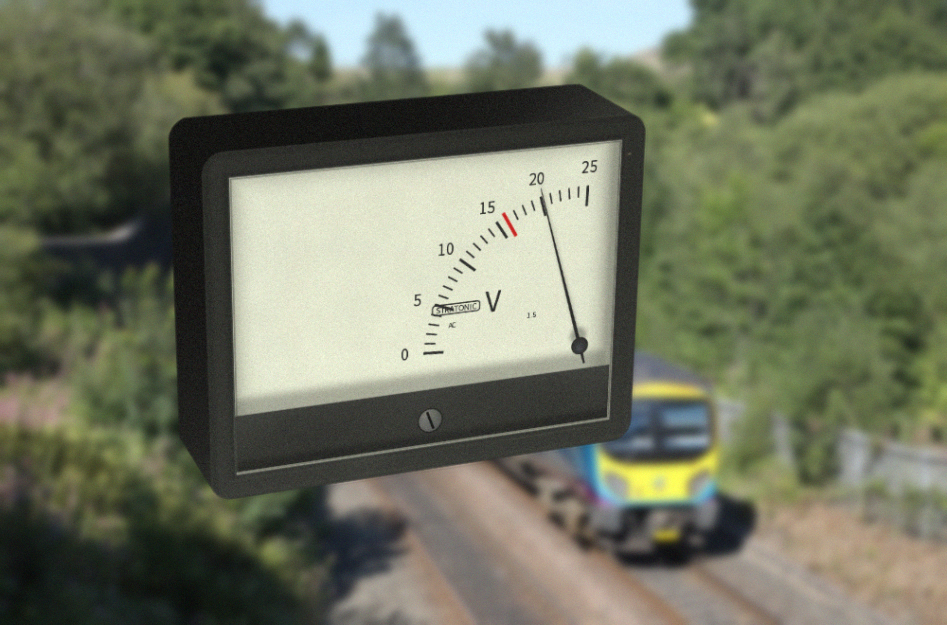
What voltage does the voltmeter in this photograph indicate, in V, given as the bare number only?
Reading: 20
